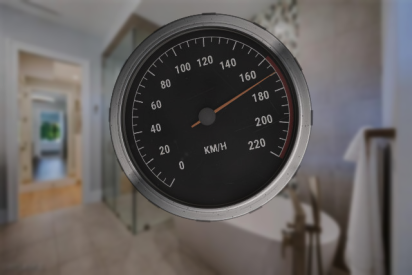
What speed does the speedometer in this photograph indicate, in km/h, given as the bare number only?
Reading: 170
